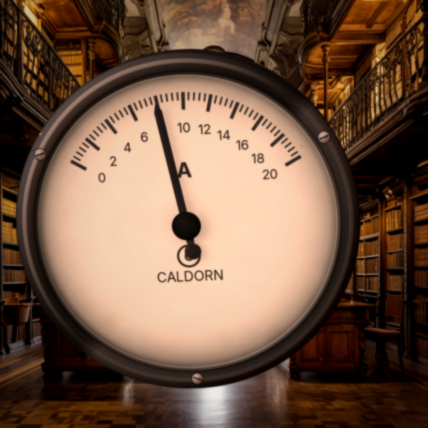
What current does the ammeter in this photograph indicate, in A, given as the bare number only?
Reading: 8
